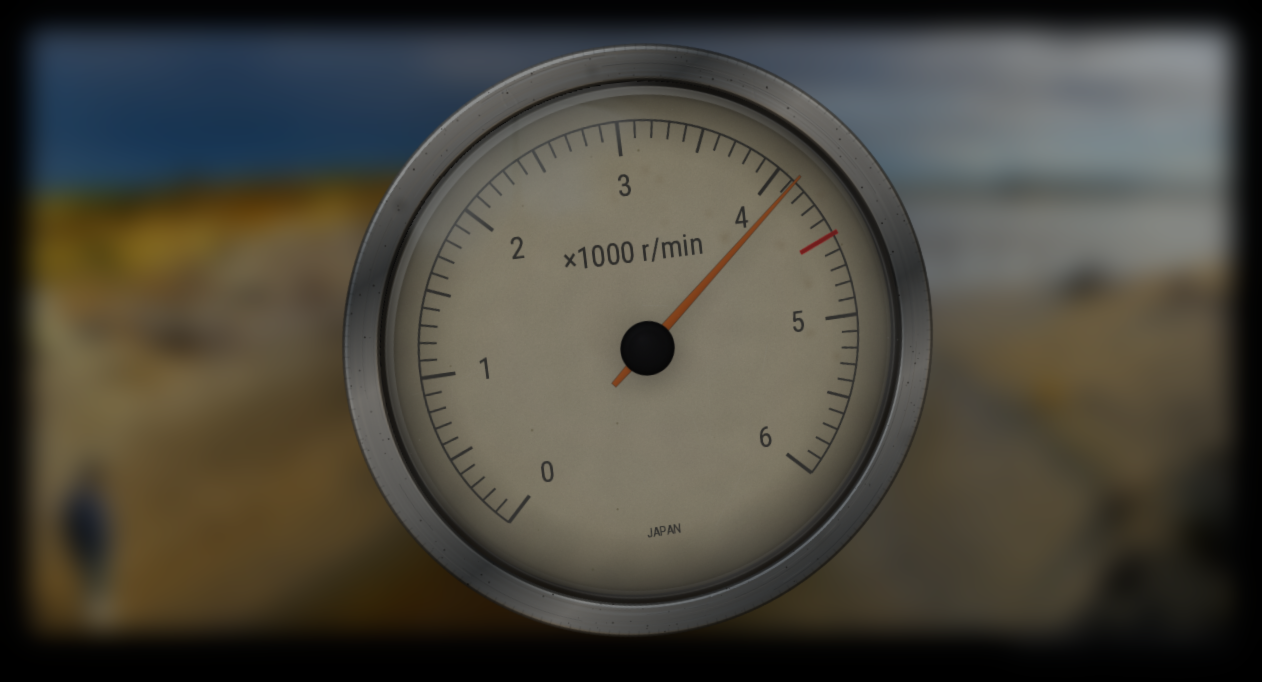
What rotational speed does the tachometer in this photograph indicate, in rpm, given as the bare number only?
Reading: 4100
